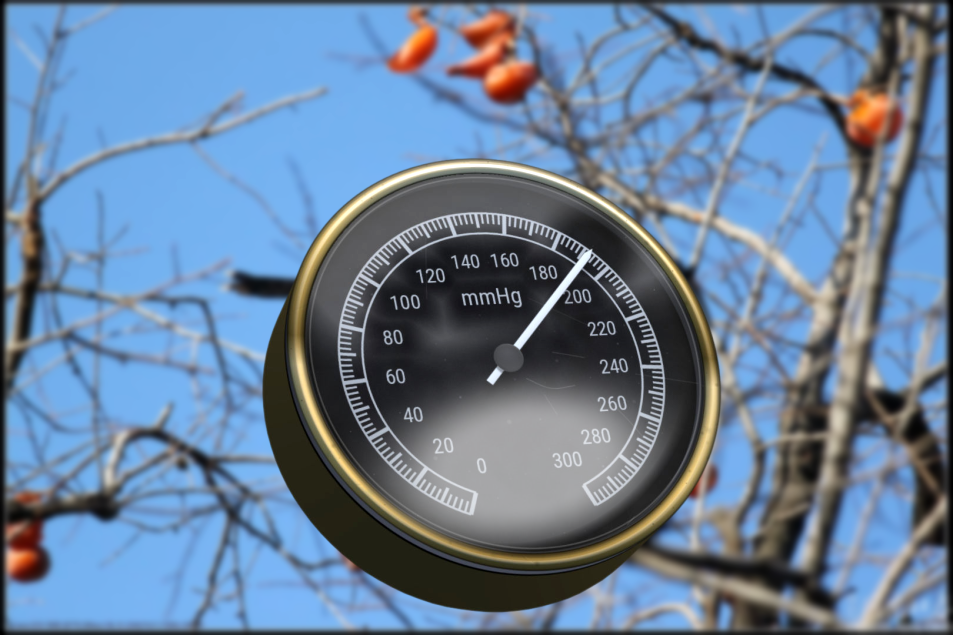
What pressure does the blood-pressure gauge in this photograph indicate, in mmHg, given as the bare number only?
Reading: 192
